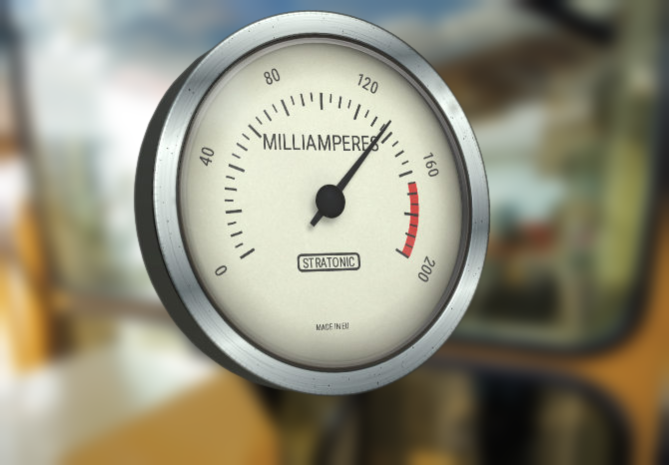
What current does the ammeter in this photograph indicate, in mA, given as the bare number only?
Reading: 135
